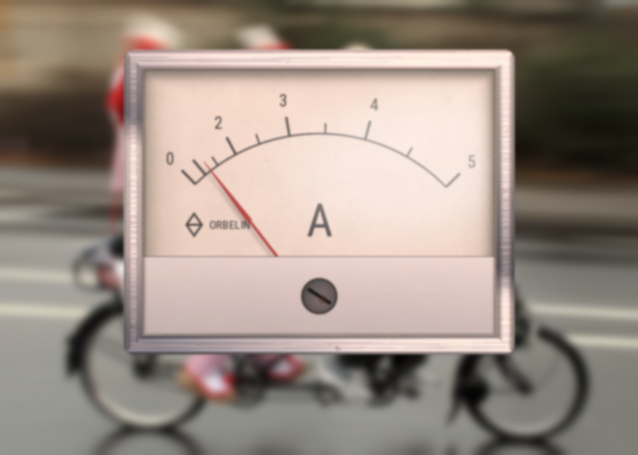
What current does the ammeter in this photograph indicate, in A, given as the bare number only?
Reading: 1.25
